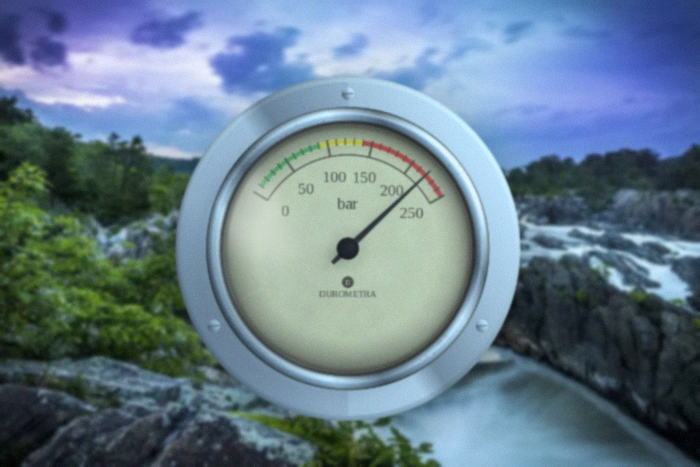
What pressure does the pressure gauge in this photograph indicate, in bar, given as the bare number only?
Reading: 220
